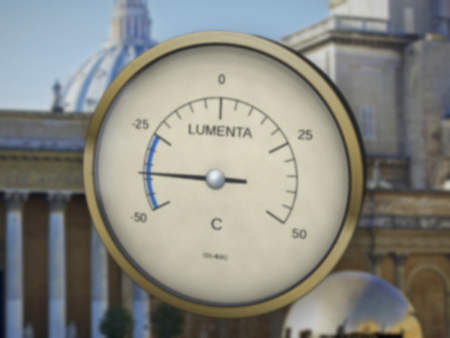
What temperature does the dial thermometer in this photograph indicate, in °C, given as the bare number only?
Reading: -37.5
